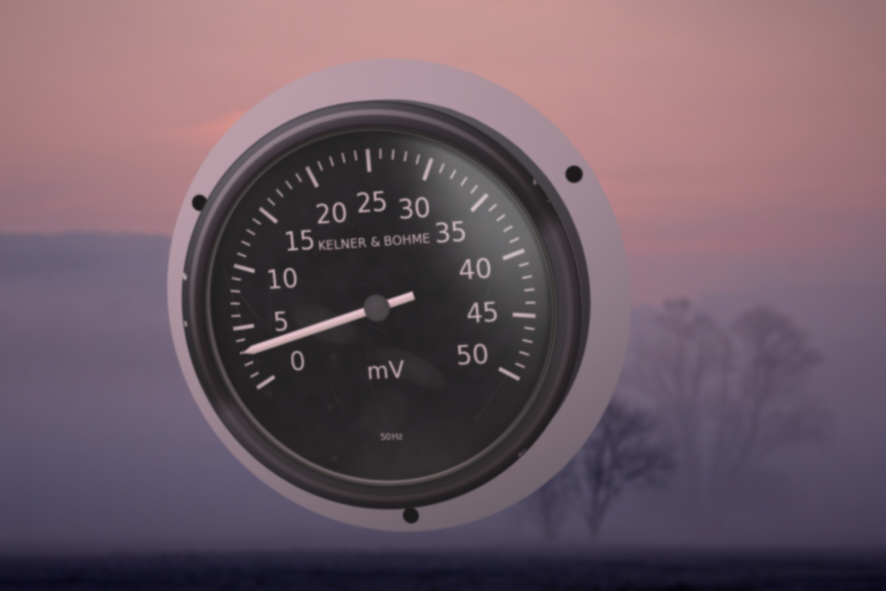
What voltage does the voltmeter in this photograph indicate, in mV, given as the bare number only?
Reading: 3
